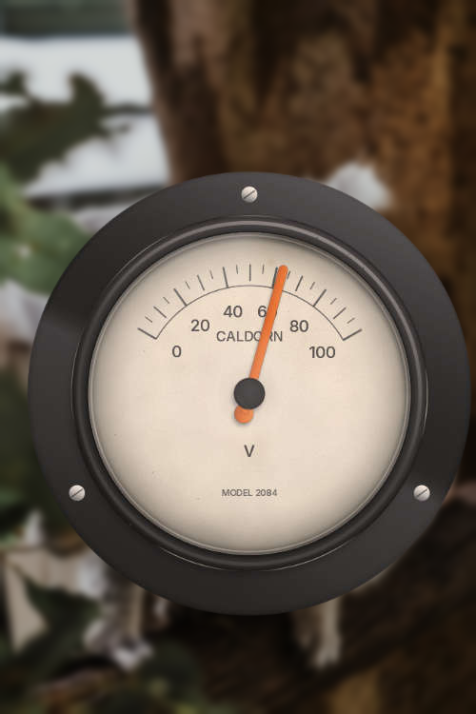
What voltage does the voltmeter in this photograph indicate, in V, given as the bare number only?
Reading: 62.5
